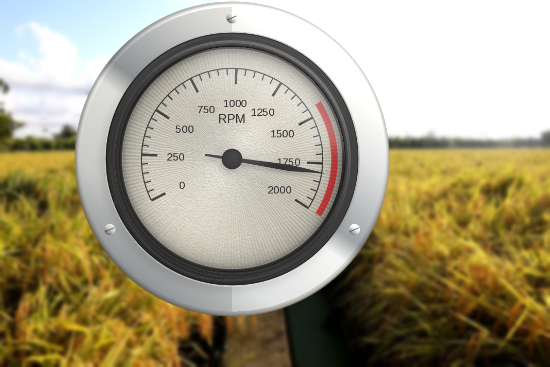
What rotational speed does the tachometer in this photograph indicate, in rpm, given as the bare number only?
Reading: 1800
